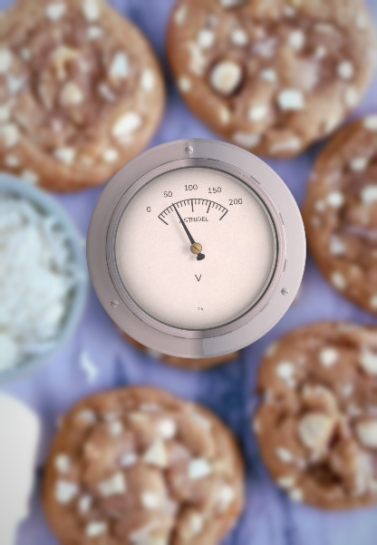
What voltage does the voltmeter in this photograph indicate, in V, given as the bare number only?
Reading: 50
